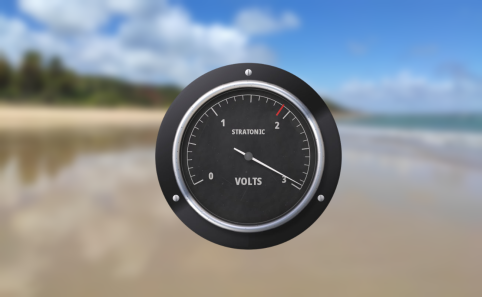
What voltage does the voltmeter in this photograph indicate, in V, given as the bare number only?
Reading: 2.95
